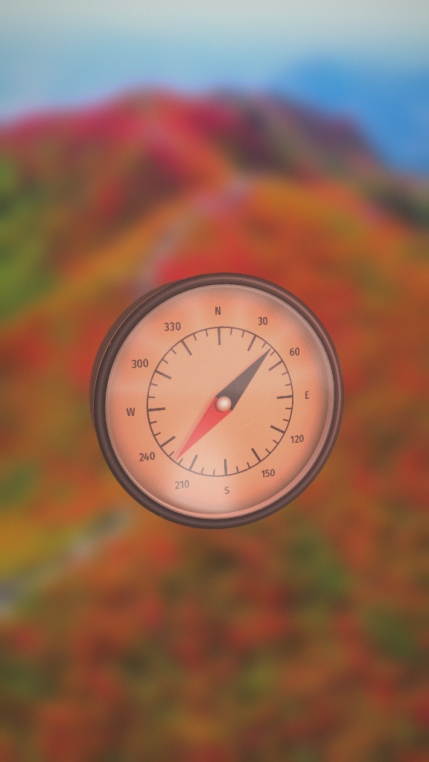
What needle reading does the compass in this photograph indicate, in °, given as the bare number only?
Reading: 225
